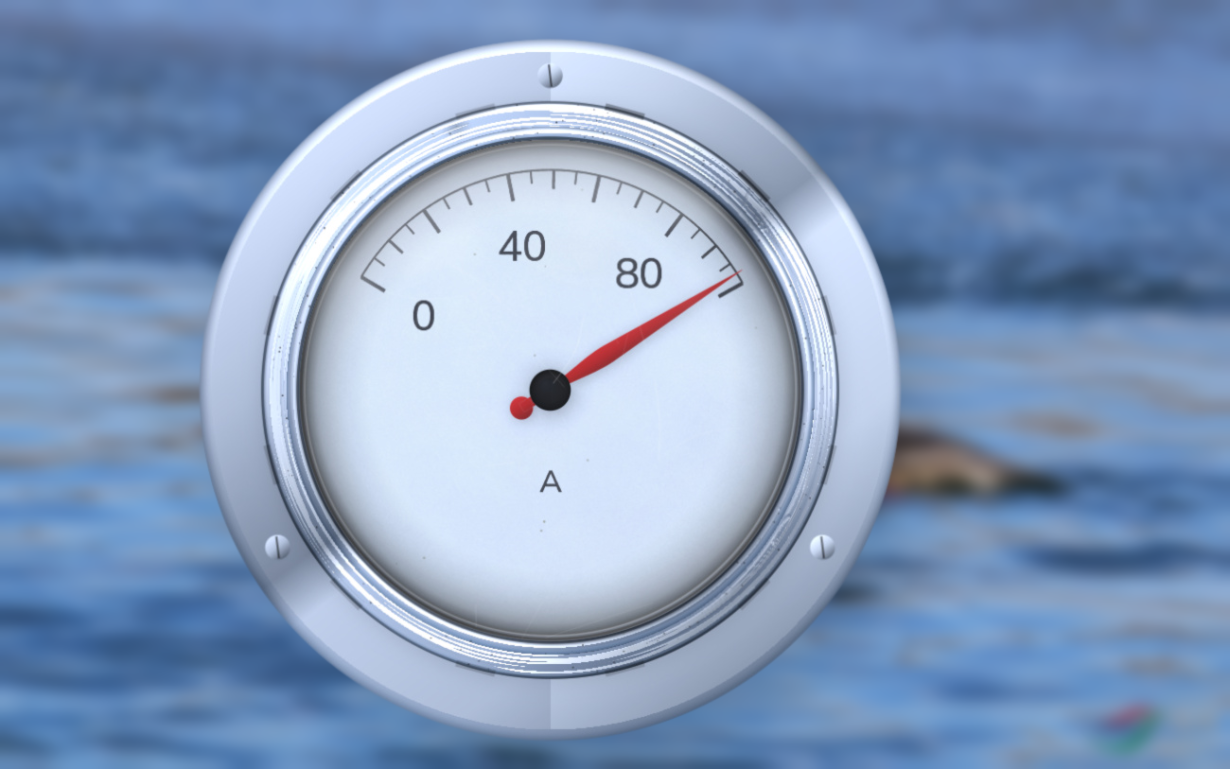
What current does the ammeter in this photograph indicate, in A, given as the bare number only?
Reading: 97.5
